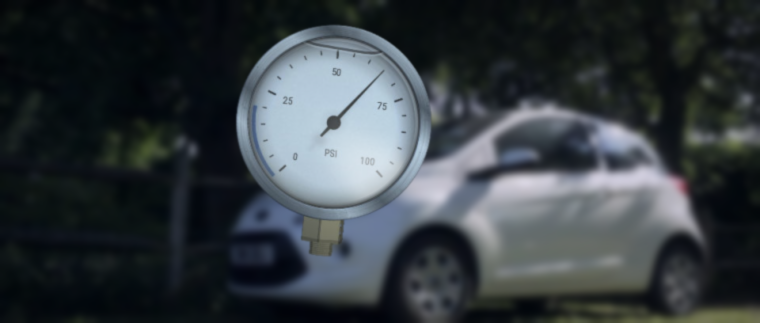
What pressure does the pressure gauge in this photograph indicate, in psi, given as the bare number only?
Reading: 65
